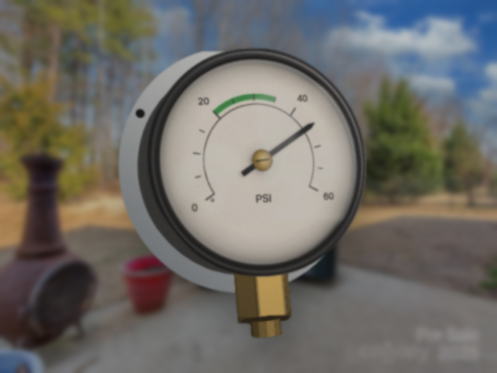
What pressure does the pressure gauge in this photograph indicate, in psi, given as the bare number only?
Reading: 45
